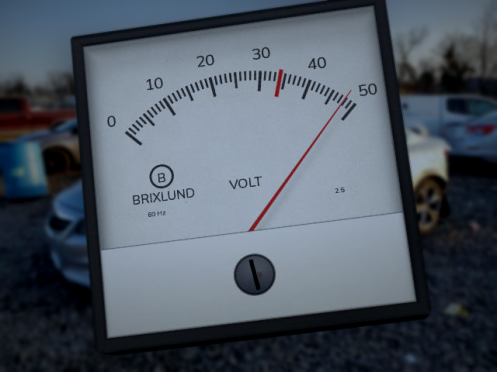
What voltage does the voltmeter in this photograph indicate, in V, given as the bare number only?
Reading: 48
